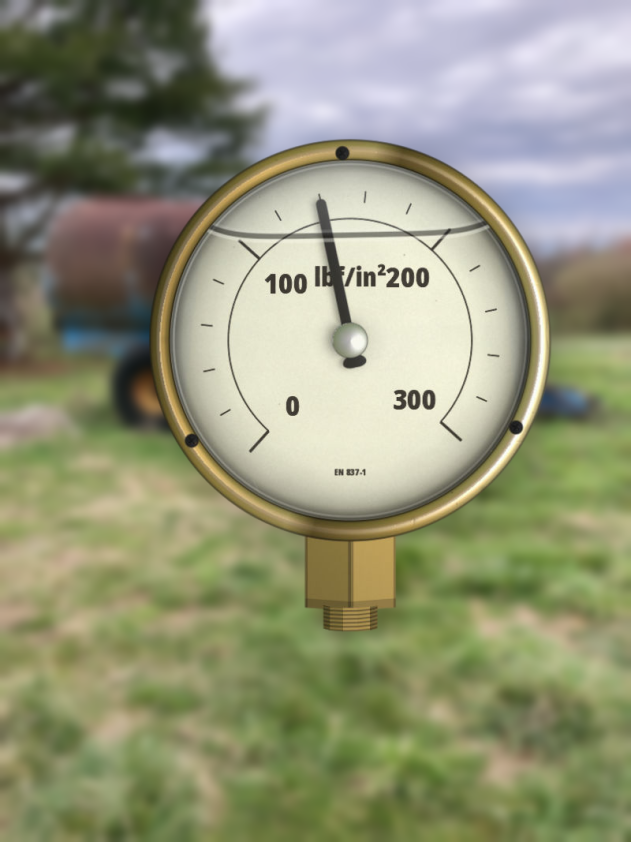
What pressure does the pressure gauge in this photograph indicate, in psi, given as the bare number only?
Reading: 140
